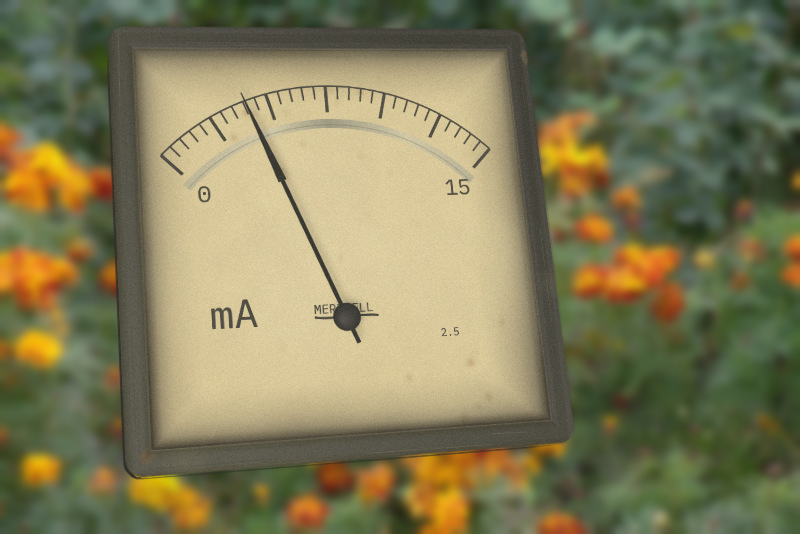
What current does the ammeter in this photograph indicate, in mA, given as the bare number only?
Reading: 4
